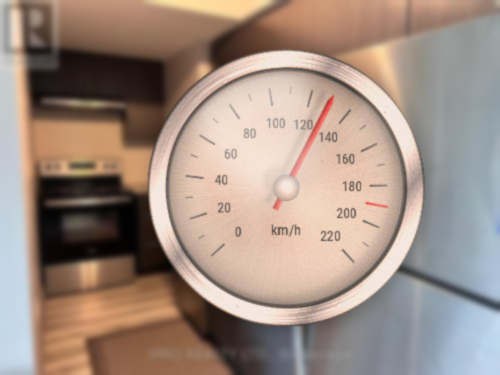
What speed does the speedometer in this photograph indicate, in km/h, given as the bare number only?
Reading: 130
